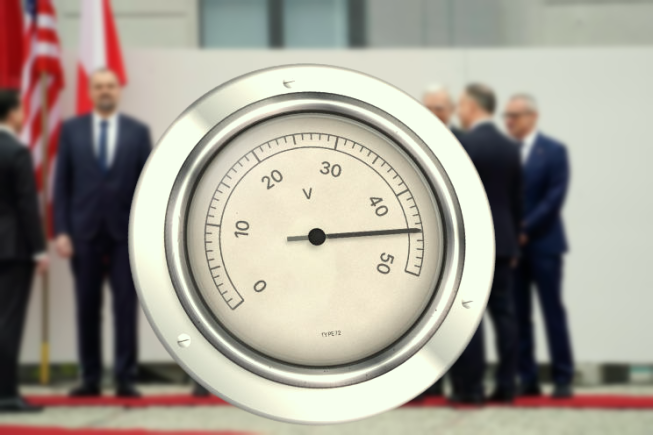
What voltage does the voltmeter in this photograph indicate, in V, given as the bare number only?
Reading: 45
